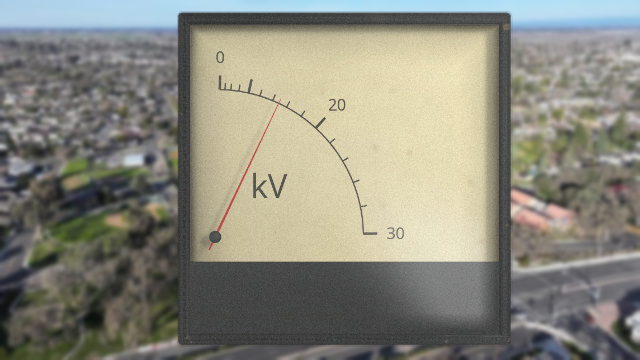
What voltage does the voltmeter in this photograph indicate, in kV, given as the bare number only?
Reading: 15
